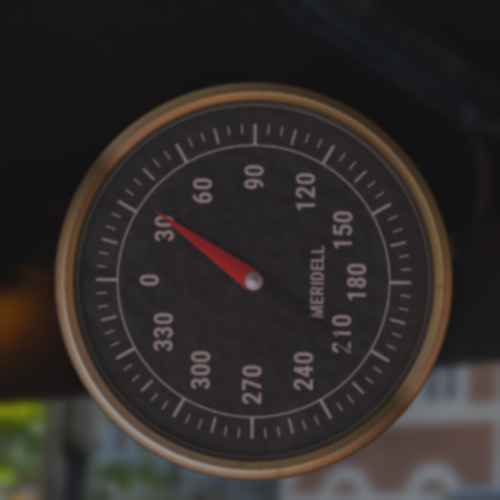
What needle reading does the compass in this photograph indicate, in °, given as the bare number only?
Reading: 35
